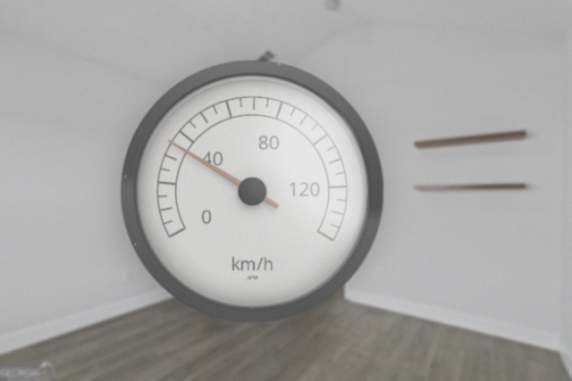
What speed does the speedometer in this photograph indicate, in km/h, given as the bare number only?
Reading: 35
